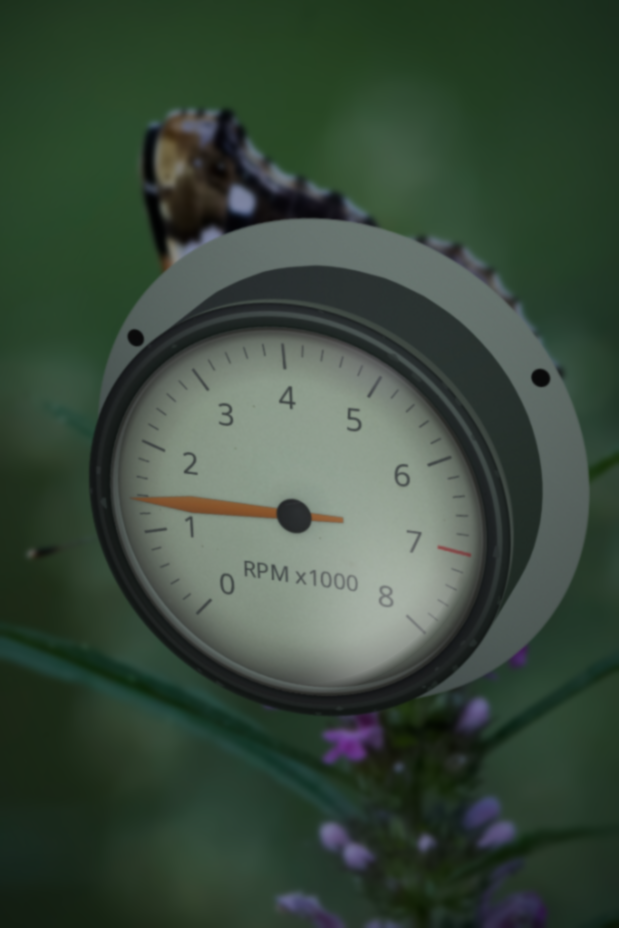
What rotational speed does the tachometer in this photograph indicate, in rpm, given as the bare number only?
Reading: 1400
